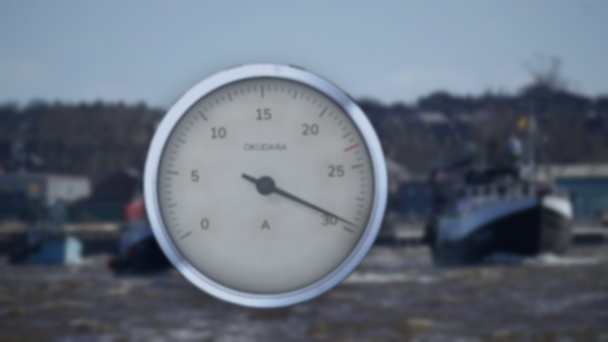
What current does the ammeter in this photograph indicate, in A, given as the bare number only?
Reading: 29.5
